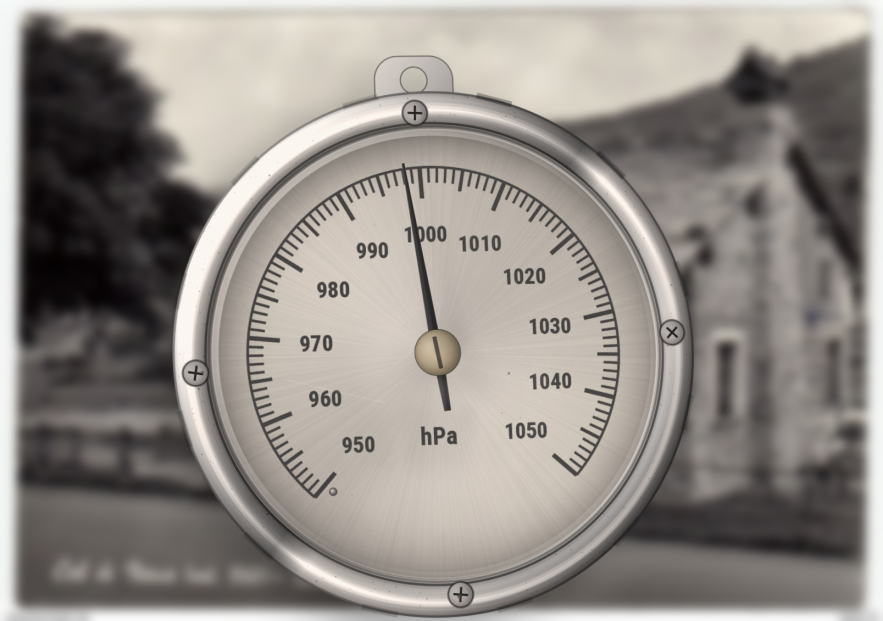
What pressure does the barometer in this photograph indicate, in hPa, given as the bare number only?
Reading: 998
